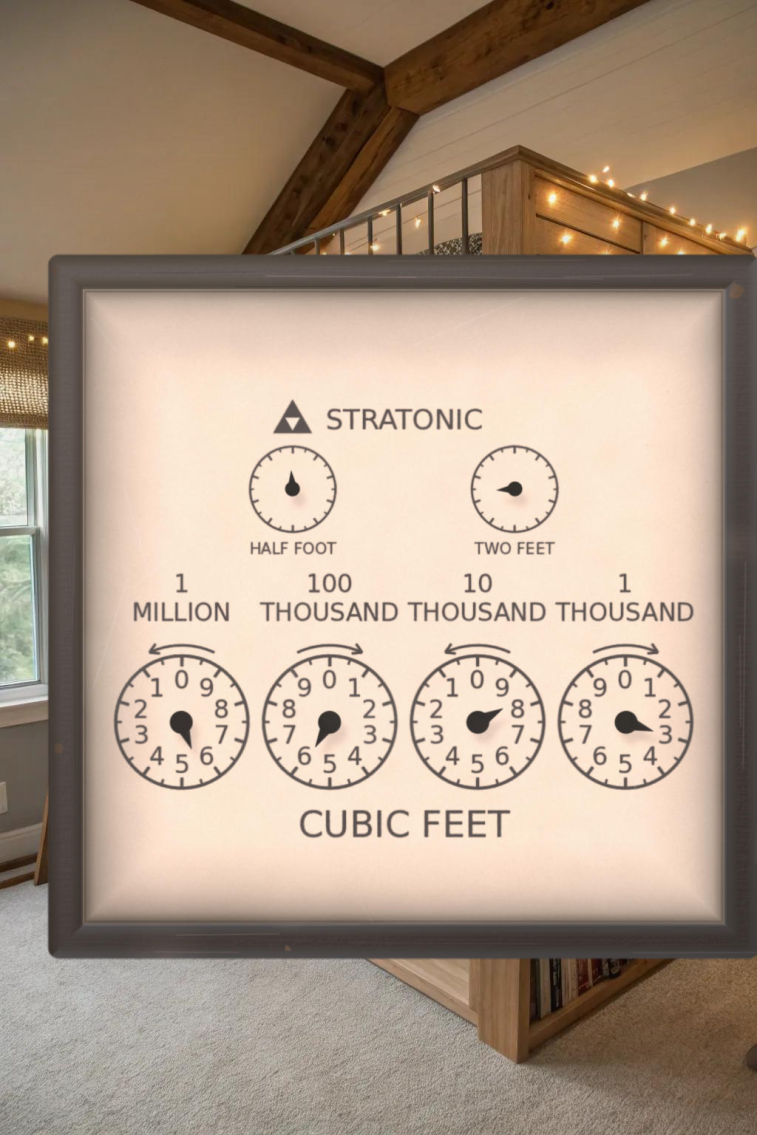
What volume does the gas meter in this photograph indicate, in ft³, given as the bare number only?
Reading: 558300
